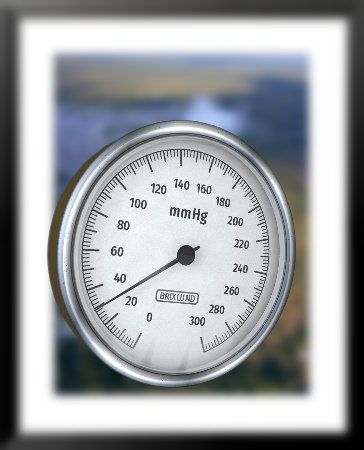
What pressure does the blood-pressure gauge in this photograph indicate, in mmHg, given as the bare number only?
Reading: 30
